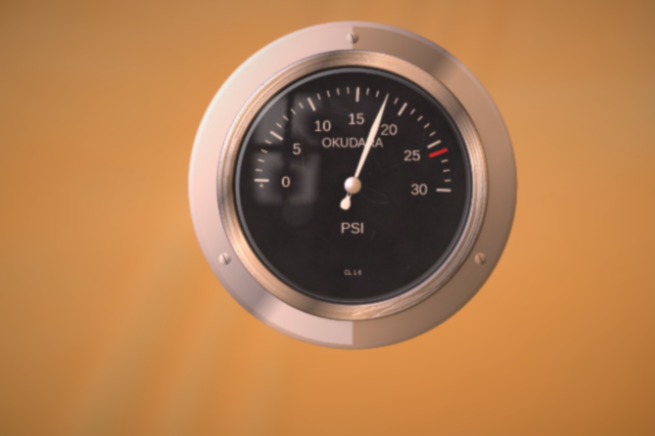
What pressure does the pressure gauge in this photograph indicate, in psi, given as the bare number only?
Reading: 18
